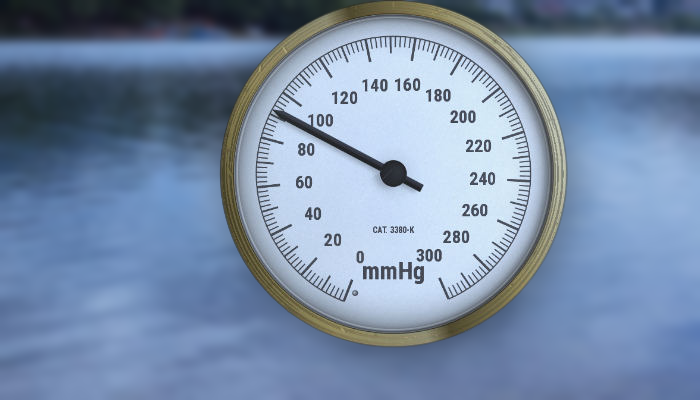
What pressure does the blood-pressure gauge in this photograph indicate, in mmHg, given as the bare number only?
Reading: 92
